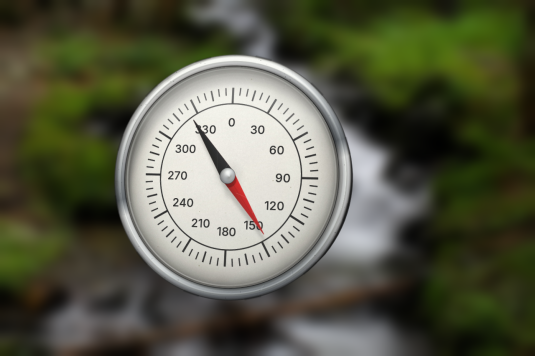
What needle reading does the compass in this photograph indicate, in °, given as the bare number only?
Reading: 145
